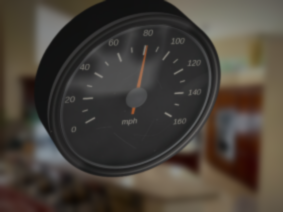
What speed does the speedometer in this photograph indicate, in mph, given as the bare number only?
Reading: 80
